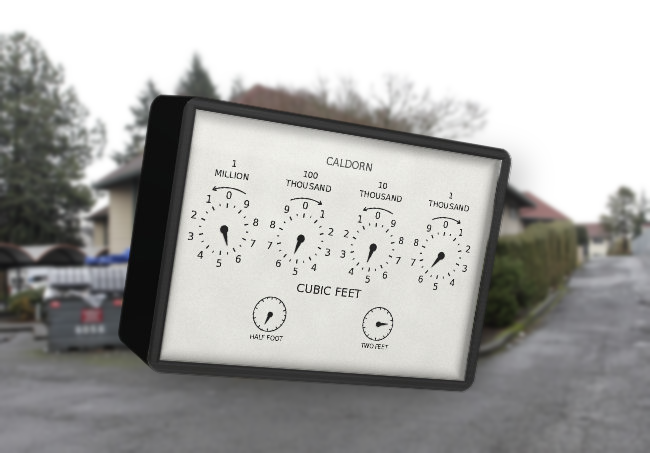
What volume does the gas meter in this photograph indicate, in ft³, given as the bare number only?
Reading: 554600
